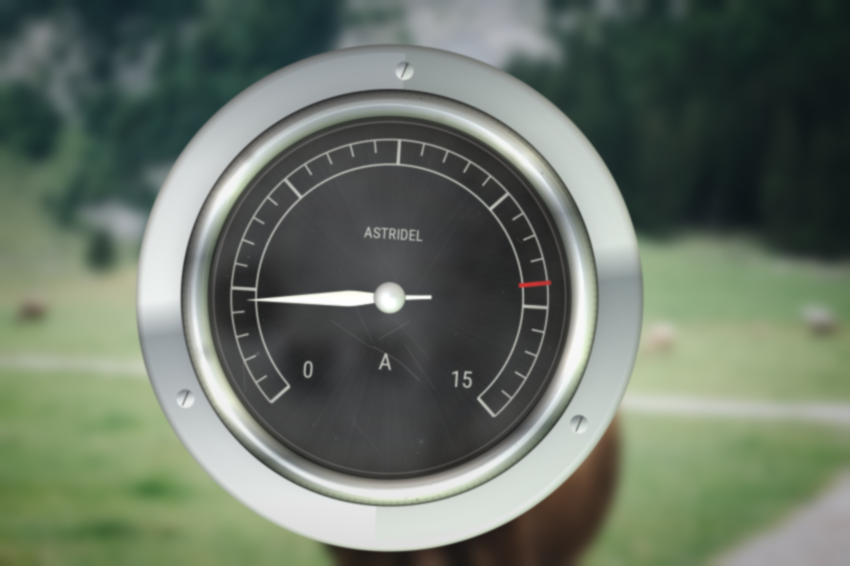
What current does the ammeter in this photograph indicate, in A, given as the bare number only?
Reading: 2.25
